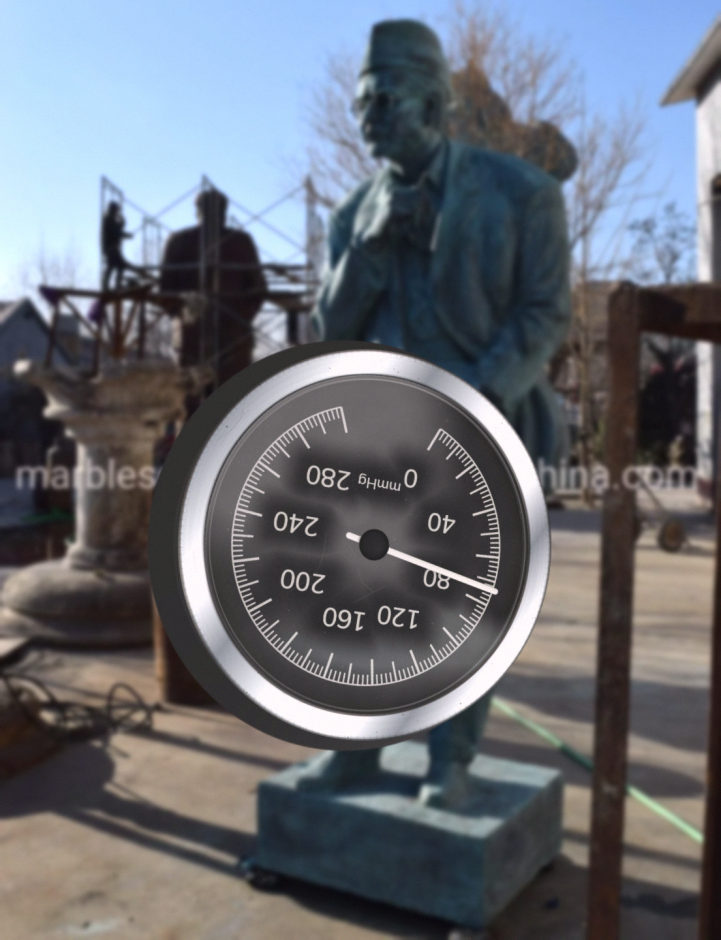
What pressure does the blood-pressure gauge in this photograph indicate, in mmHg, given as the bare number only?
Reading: 74
